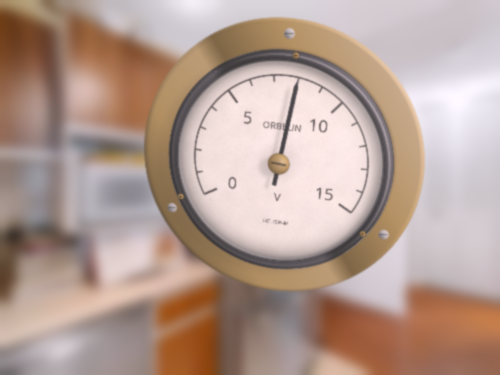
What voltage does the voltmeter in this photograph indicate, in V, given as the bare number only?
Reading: 8
